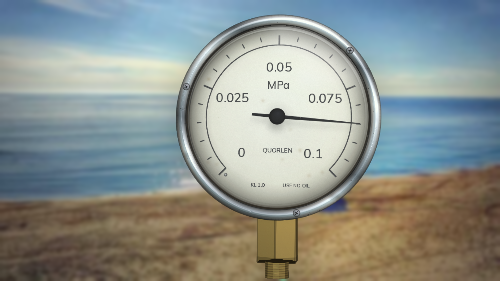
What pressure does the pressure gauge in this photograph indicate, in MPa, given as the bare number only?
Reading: 0.085
